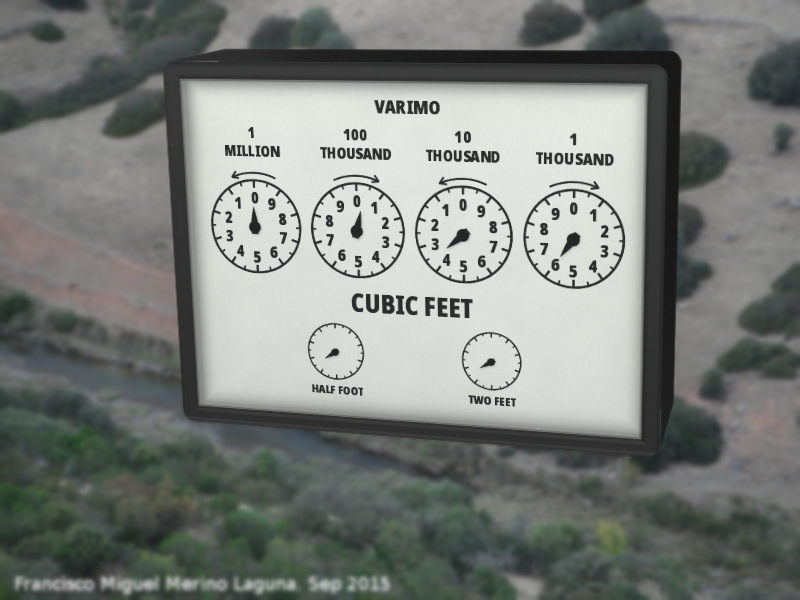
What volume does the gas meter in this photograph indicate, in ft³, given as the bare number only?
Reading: 3600
